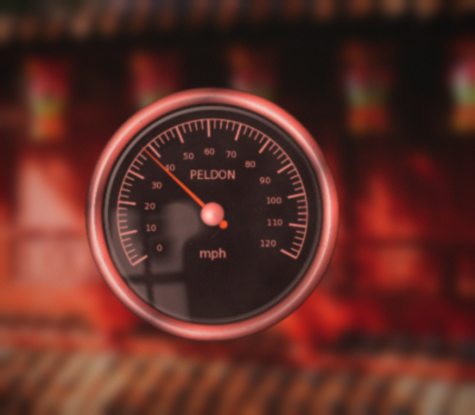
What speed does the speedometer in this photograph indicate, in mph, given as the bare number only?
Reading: 38
